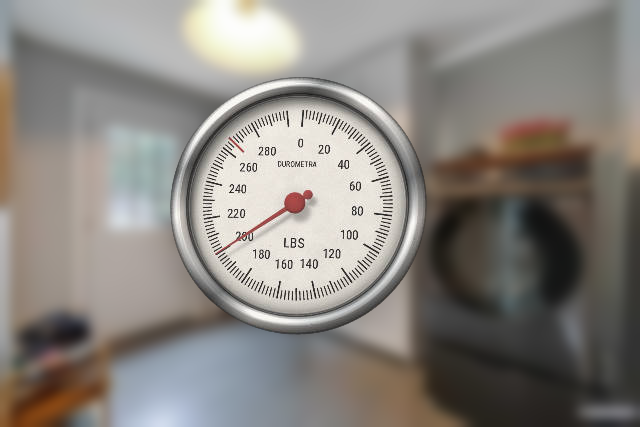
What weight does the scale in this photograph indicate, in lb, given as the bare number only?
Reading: 200
